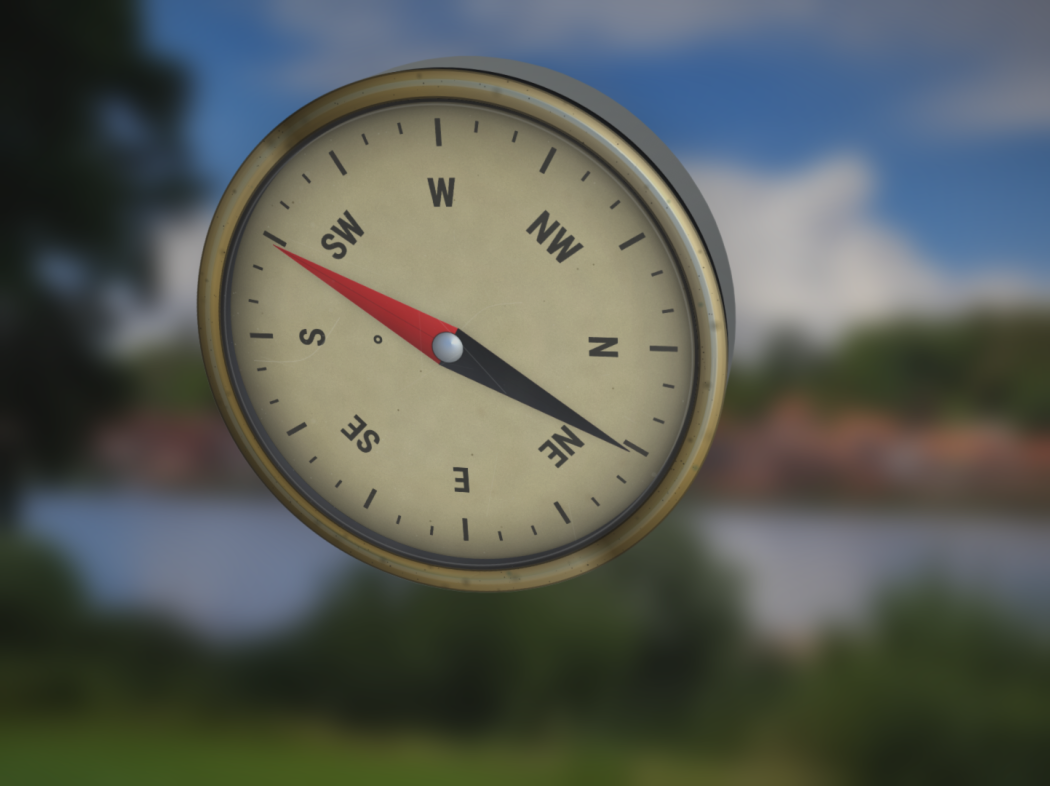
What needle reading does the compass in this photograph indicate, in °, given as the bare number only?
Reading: 210
